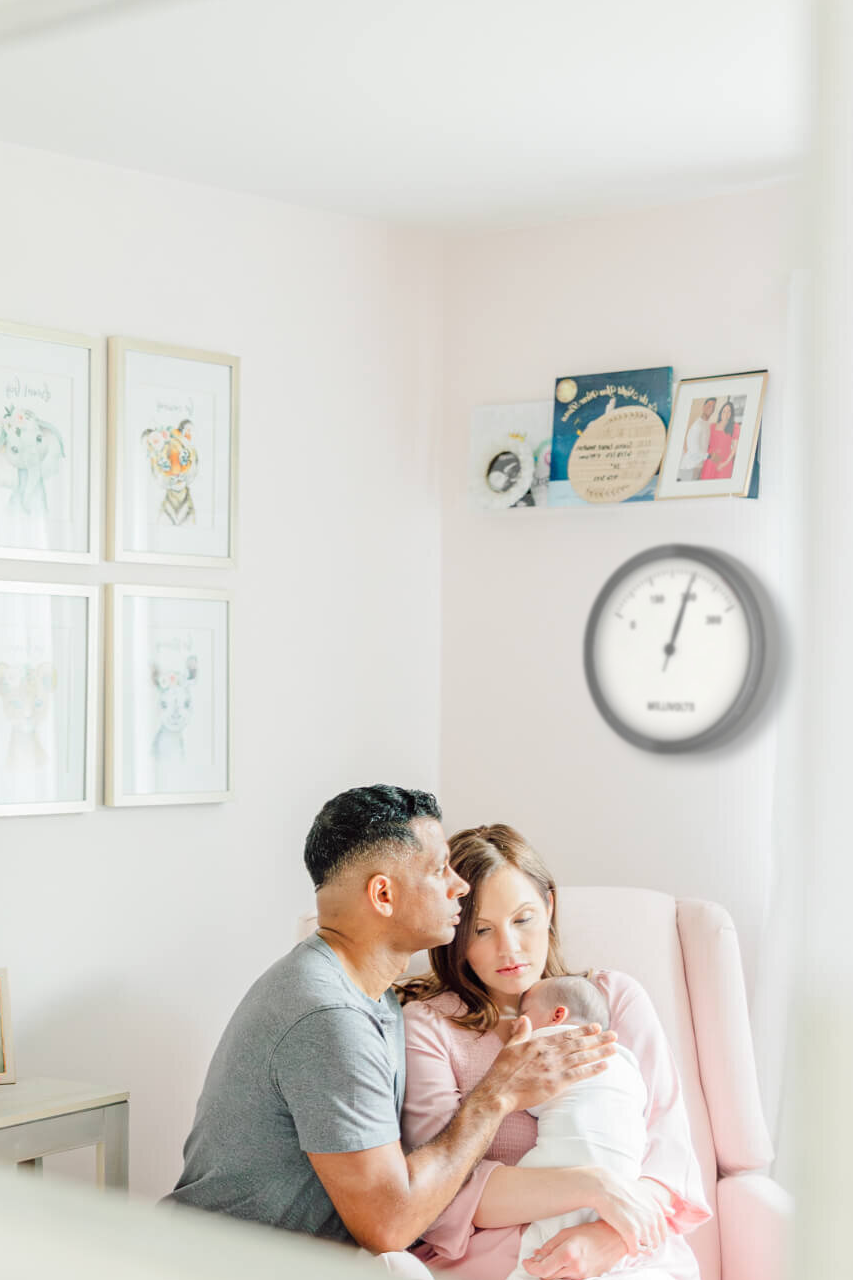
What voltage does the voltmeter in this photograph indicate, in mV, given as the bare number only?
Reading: 200
